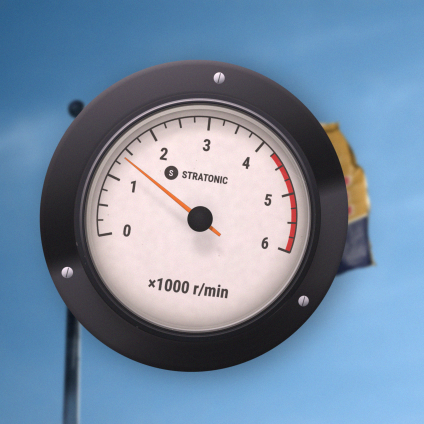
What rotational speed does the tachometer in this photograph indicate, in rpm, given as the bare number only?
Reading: 1375
